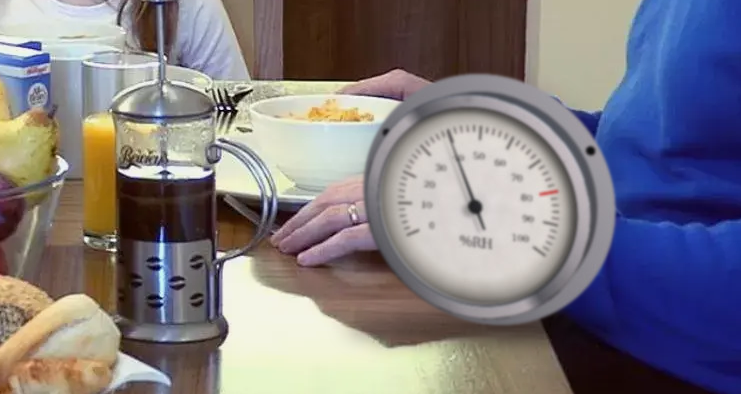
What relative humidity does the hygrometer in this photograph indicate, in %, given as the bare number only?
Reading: 40
